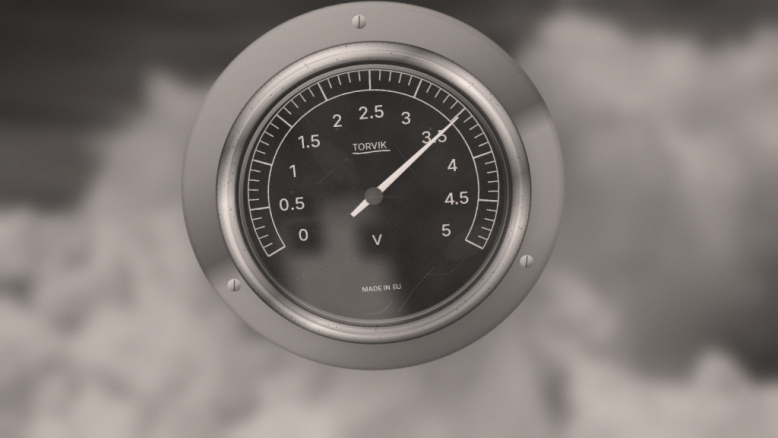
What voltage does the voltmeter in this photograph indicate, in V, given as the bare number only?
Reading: 3.5
